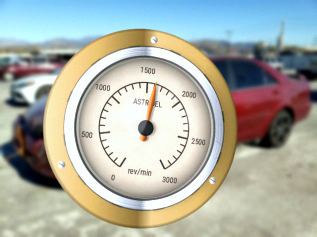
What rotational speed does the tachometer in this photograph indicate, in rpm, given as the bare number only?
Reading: 1600
